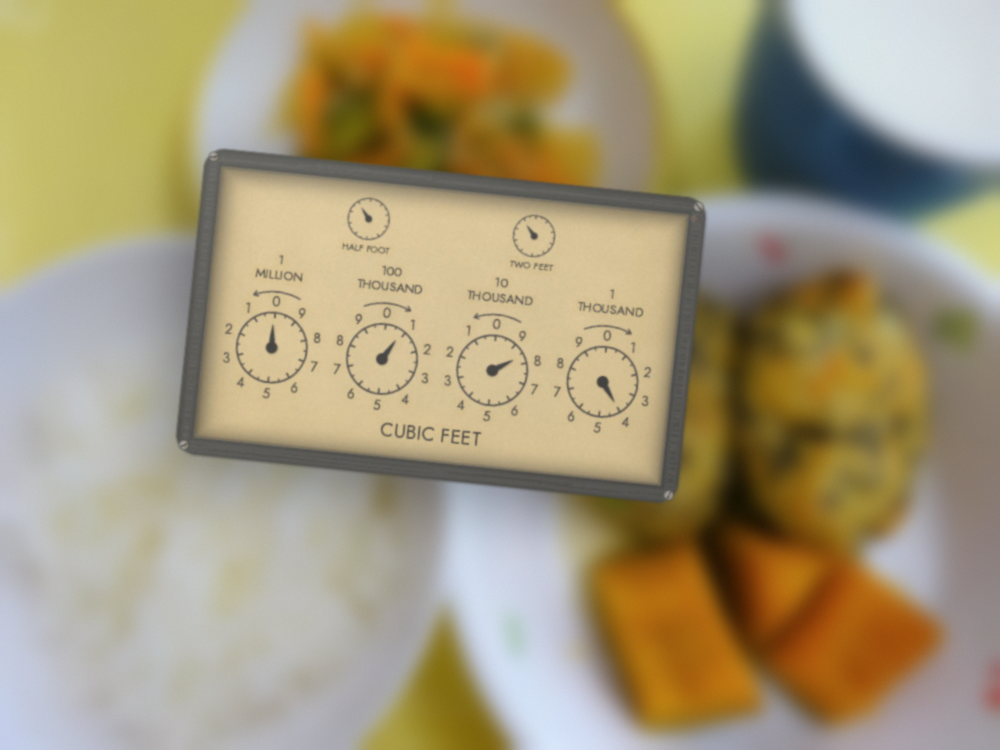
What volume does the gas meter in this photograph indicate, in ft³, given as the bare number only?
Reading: 8400
